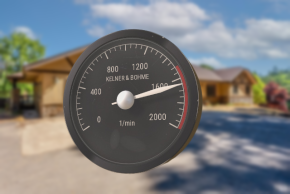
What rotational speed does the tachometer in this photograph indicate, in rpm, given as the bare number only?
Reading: 1650
